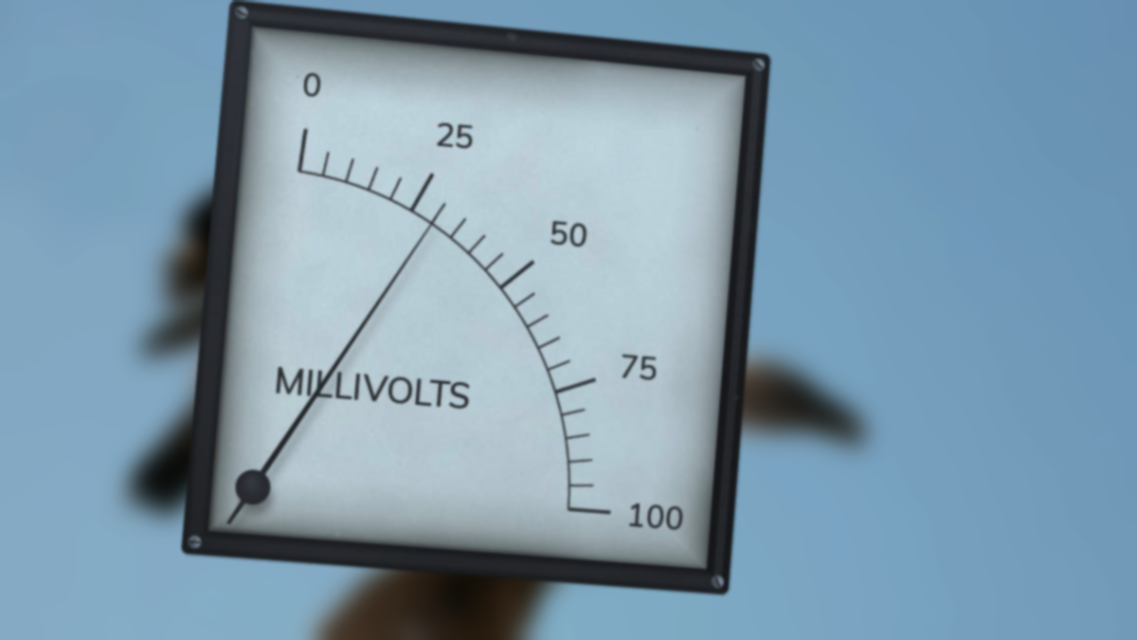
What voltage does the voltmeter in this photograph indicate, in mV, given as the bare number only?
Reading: 30
